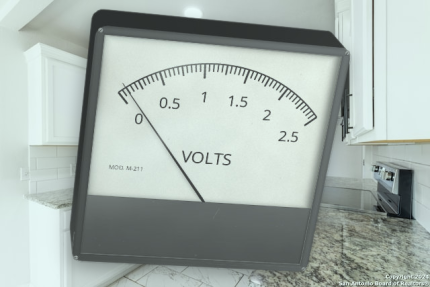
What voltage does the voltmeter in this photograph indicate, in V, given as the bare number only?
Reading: 0.1
